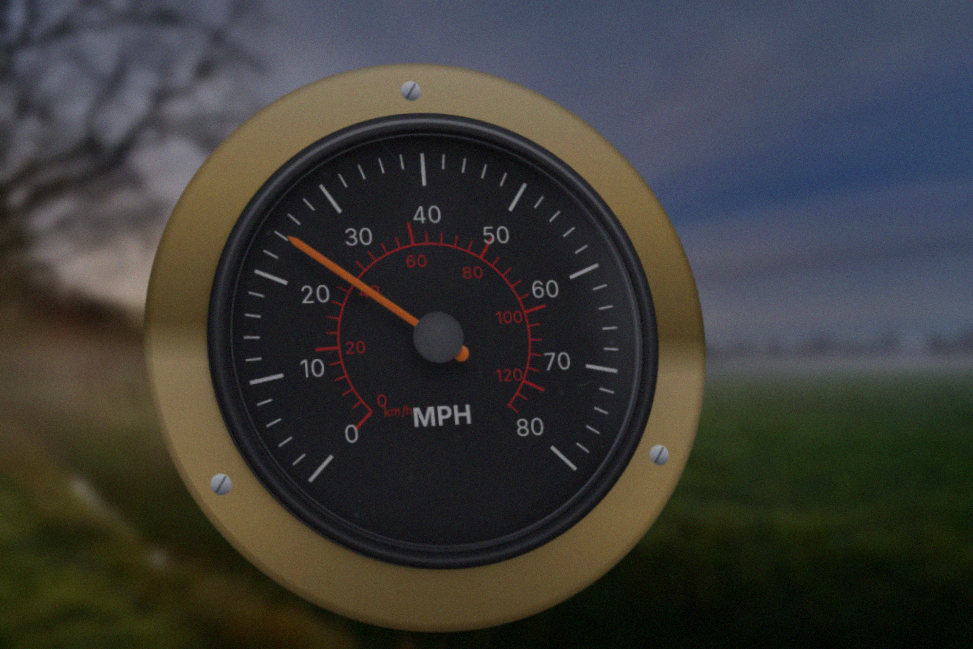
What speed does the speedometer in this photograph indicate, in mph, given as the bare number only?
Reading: 24
